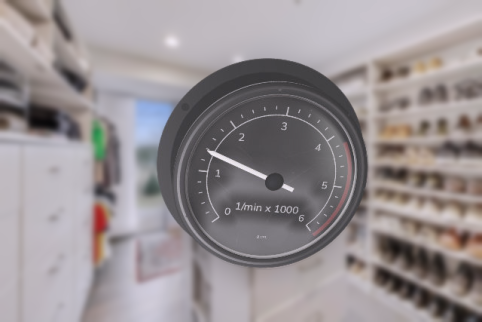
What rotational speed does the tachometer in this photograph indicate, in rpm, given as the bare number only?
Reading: 1400
